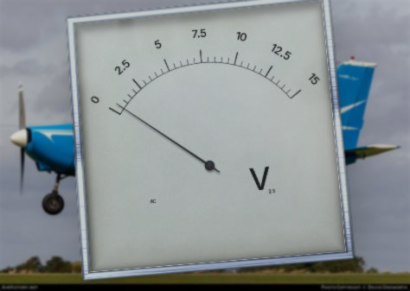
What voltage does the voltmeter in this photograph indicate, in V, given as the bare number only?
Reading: 0.5
